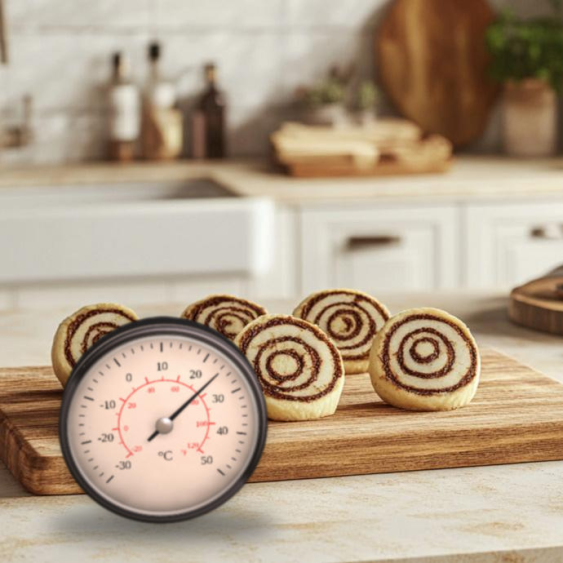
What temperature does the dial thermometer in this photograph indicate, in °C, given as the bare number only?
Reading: 24
